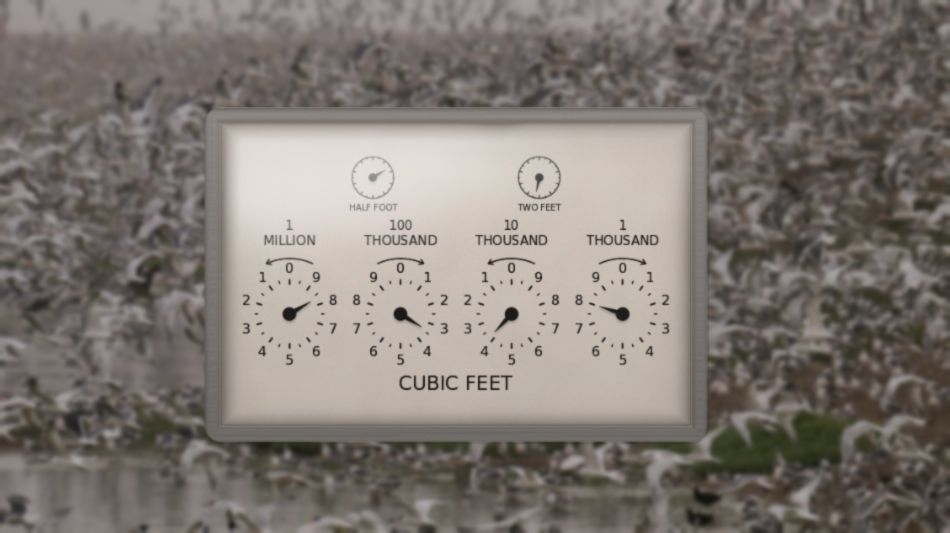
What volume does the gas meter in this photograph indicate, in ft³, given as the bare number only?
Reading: 833800
